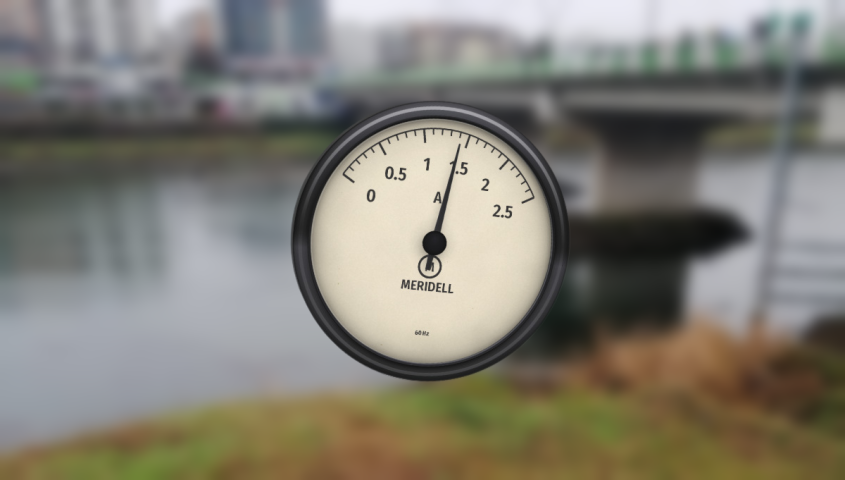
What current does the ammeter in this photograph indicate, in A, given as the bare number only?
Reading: 1.4
